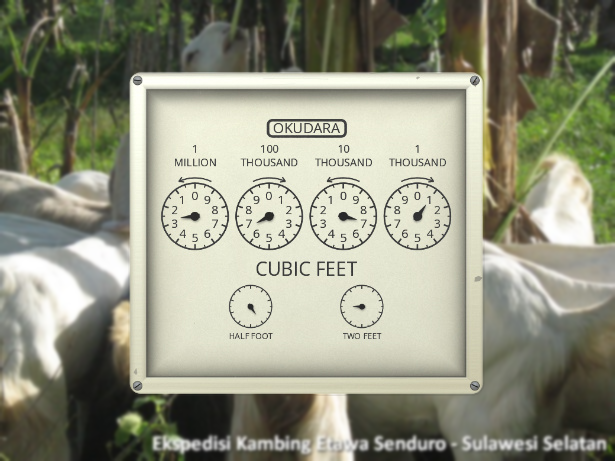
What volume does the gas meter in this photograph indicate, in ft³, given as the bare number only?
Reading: 267100
